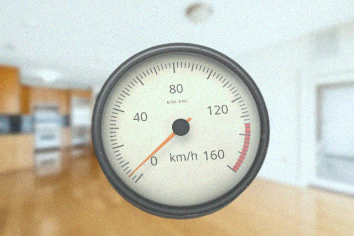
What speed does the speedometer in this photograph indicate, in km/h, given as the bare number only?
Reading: 4
